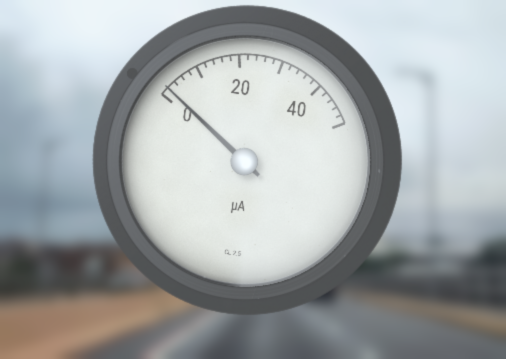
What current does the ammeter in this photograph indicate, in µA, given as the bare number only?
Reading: 2
